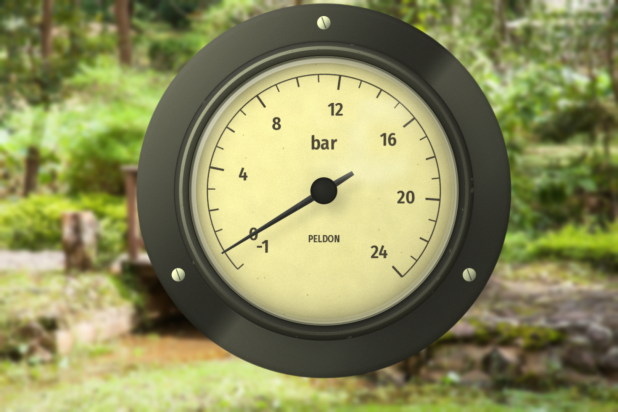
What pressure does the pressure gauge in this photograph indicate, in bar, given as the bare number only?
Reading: 0
